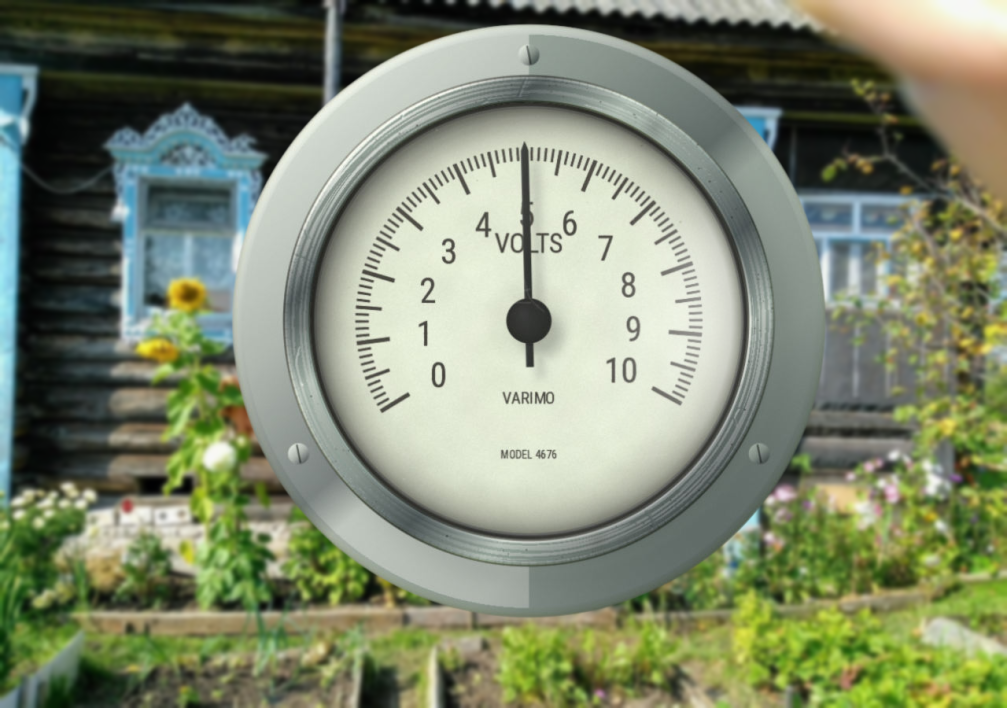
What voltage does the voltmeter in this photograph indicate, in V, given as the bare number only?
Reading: 5
